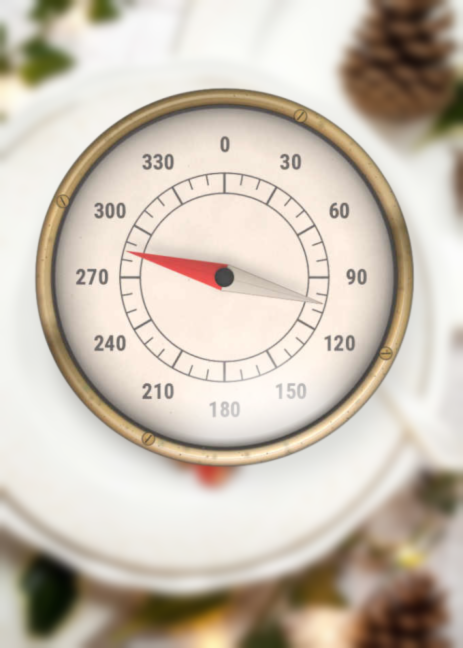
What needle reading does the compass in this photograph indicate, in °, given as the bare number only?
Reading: 285
